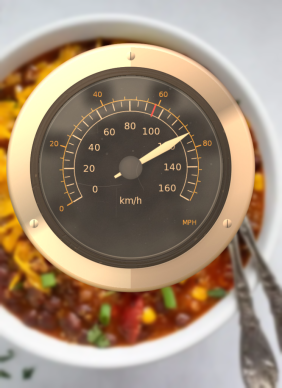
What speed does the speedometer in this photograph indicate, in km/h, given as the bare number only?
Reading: 120
